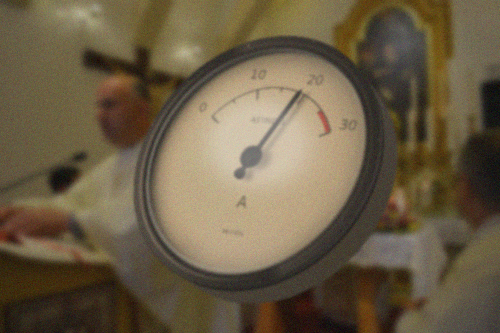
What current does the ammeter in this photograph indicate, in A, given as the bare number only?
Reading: 20
